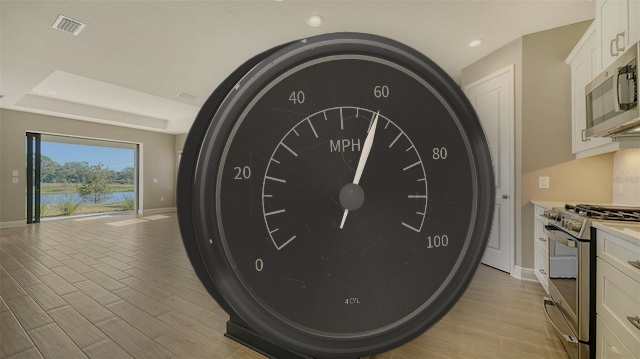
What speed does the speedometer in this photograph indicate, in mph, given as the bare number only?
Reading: 60
